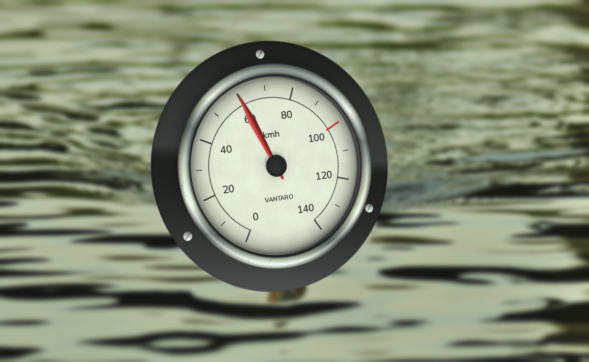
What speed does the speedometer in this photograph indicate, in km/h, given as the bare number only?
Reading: 60
